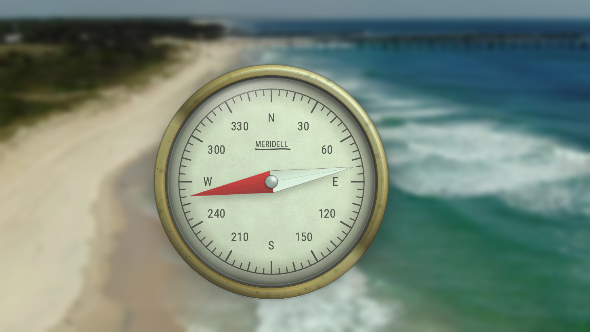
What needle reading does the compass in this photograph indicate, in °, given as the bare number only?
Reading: 260
